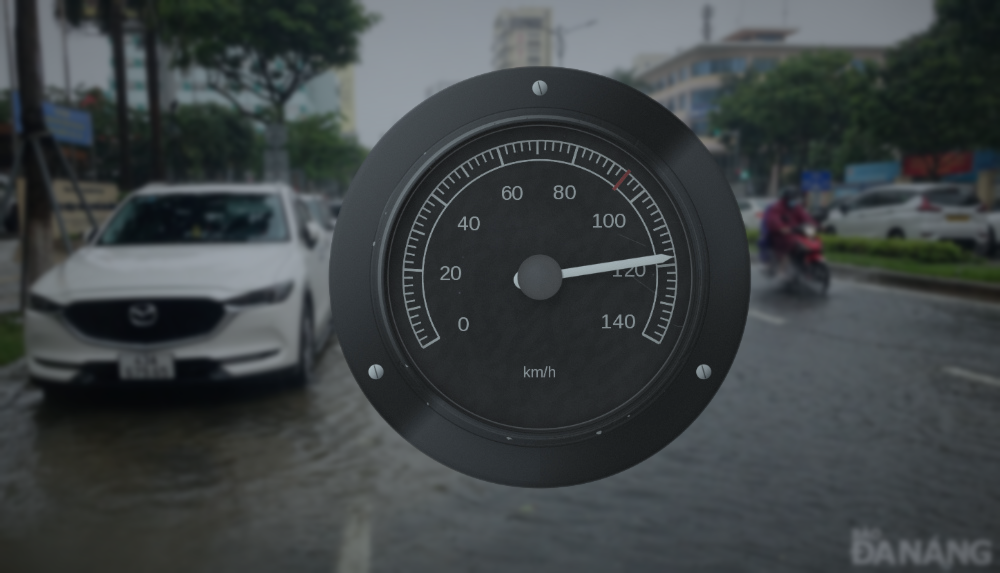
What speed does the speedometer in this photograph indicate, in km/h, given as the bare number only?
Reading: 118
